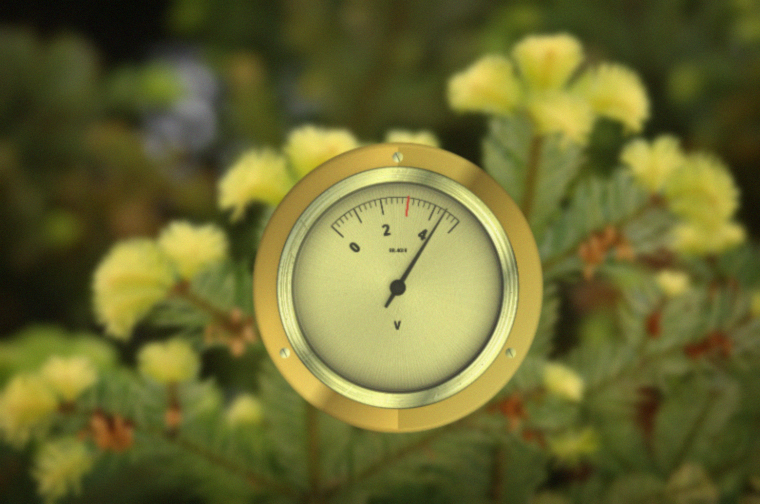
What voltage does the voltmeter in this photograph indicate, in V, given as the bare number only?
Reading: 4.4
